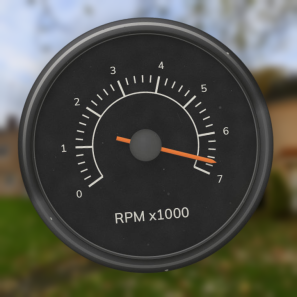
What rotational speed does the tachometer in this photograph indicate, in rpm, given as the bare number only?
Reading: 6700
